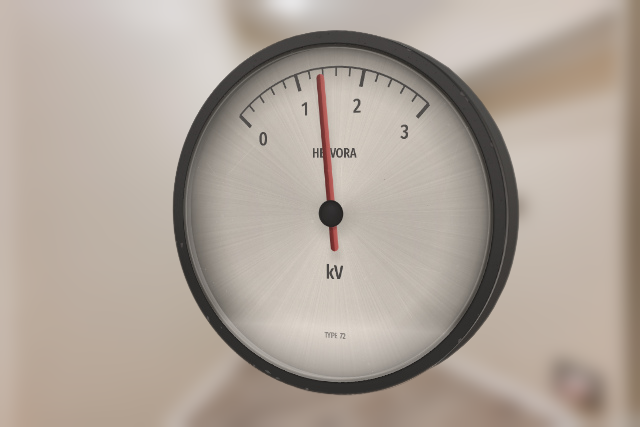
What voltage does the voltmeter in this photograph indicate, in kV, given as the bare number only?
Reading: 1.4
